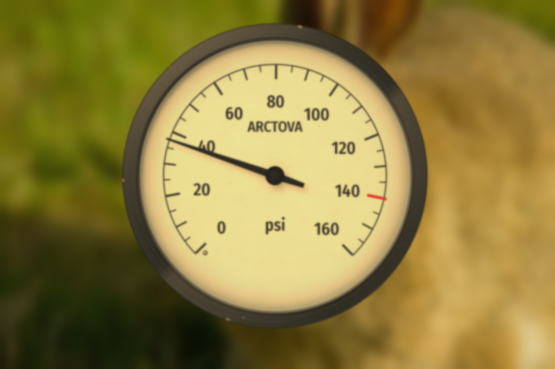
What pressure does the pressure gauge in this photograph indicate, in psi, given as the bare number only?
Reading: 37.5
